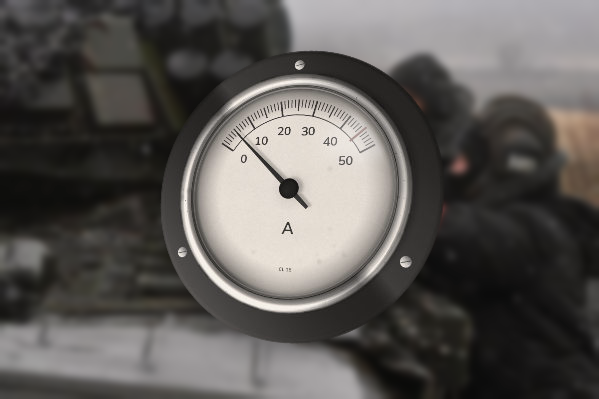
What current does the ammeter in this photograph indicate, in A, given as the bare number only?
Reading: 5
